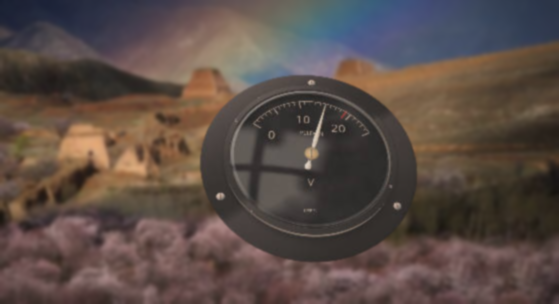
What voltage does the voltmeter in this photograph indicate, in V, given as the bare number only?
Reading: 15
